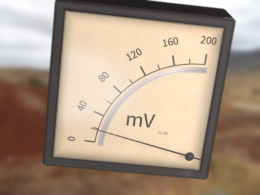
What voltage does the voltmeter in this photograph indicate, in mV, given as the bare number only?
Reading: 20
